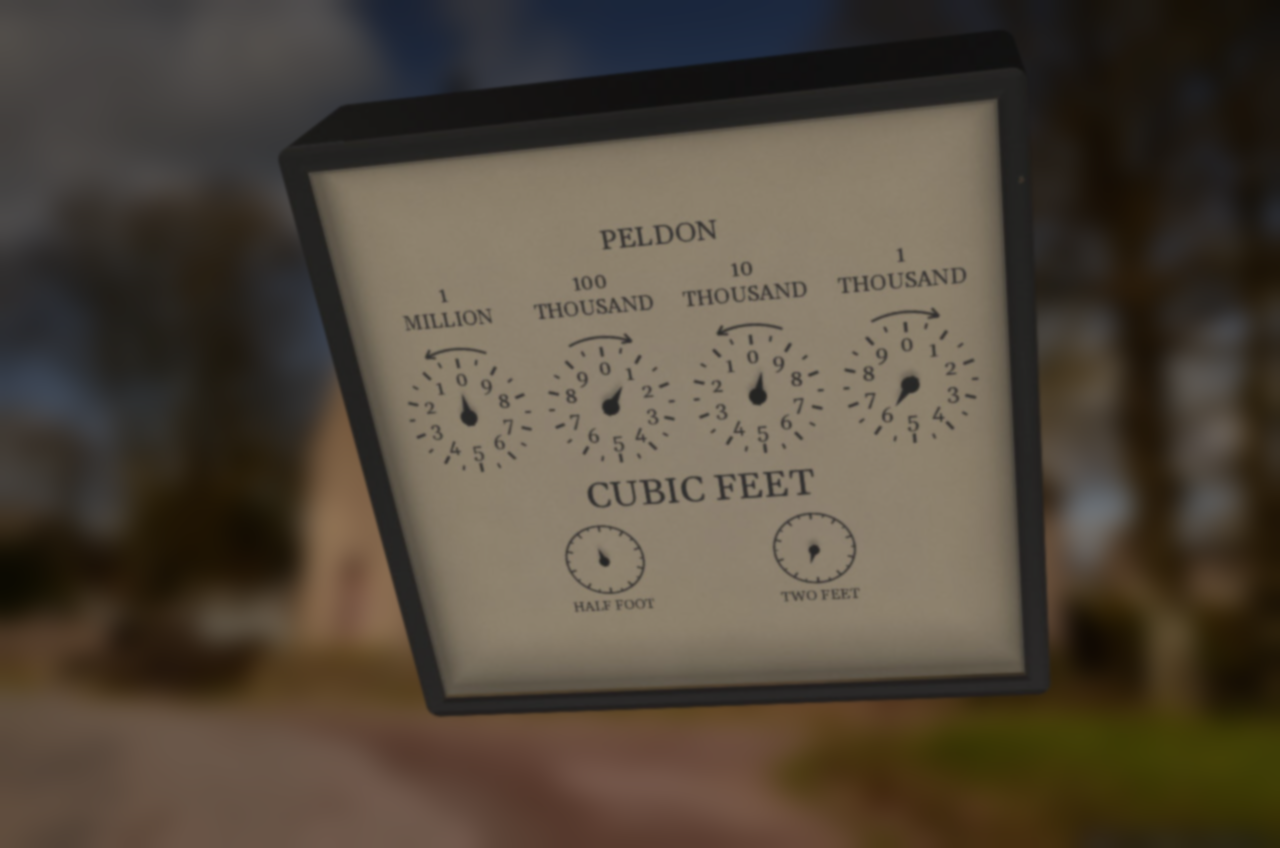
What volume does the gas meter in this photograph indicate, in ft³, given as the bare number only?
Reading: 9600
